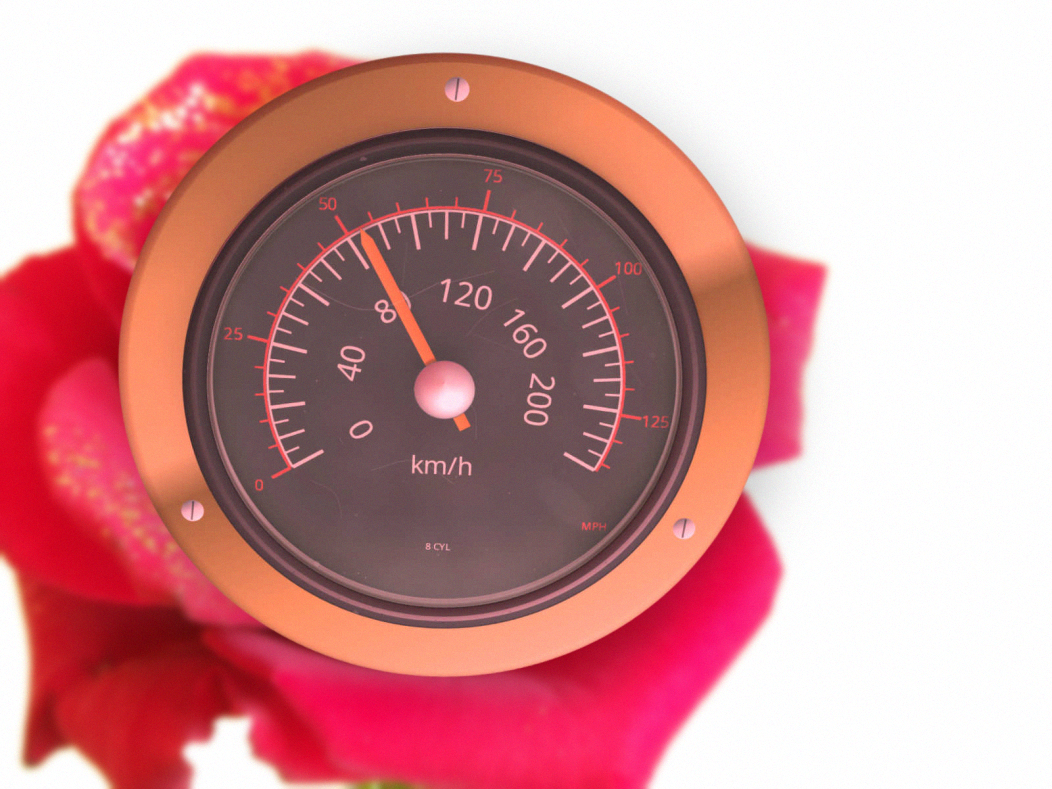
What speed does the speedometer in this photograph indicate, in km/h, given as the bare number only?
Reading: 85
